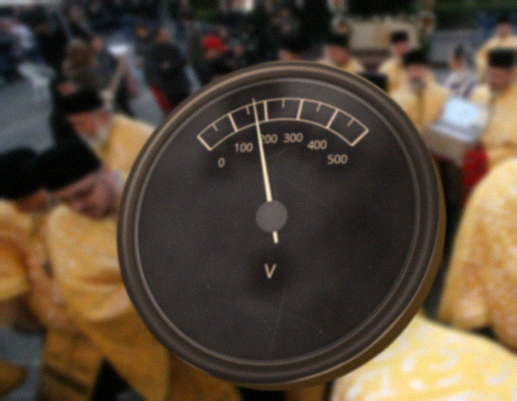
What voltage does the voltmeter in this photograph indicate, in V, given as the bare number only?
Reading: 175
